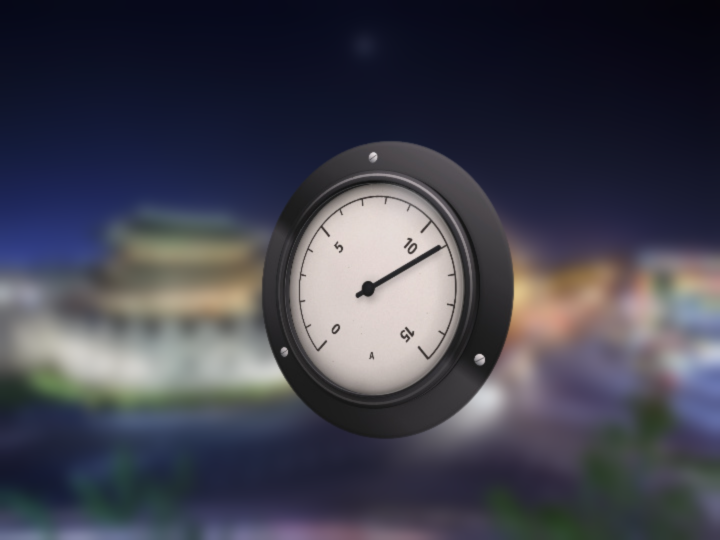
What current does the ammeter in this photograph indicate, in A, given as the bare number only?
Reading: 11
